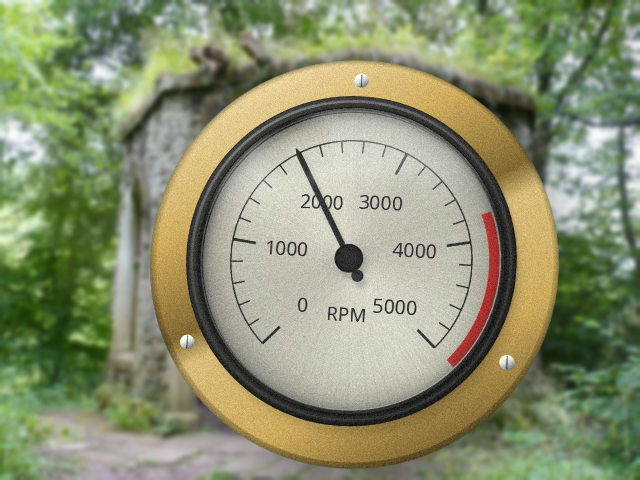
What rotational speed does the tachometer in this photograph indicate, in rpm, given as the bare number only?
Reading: 2000
